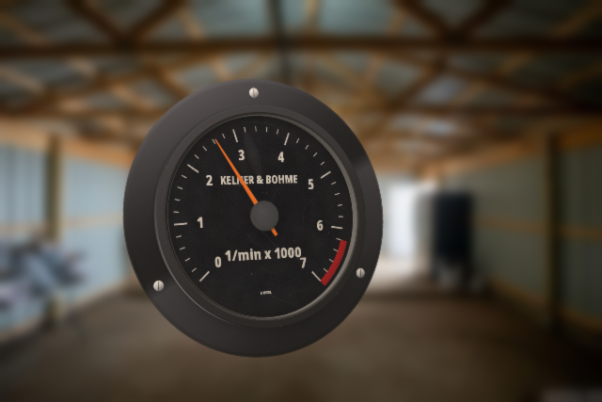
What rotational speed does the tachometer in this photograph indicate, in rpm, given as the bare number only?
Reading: 2600
